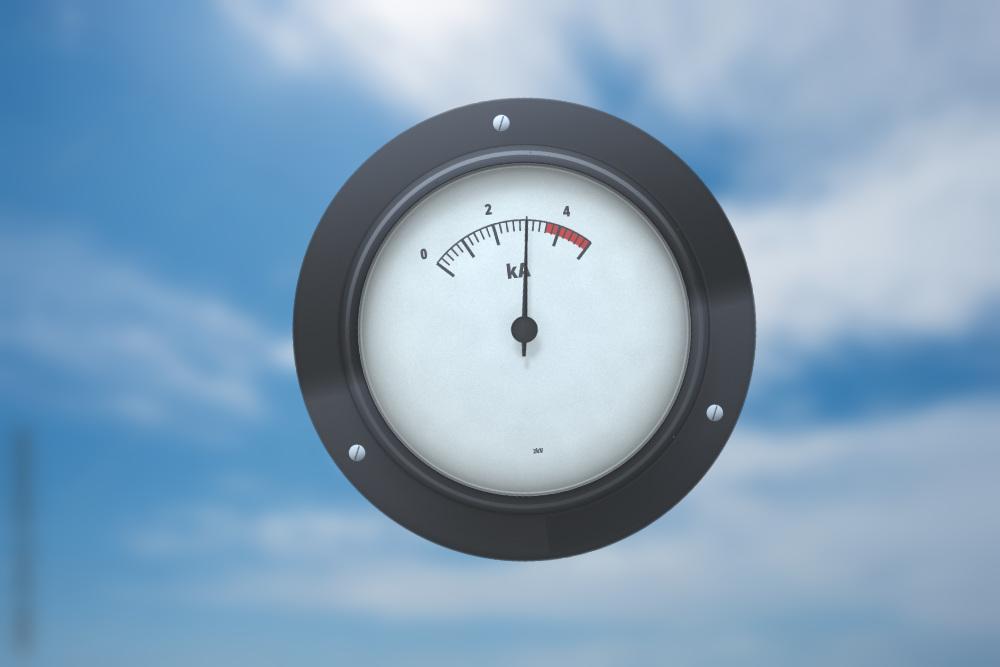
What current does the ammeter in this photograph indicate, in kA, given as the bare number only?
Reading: 3
